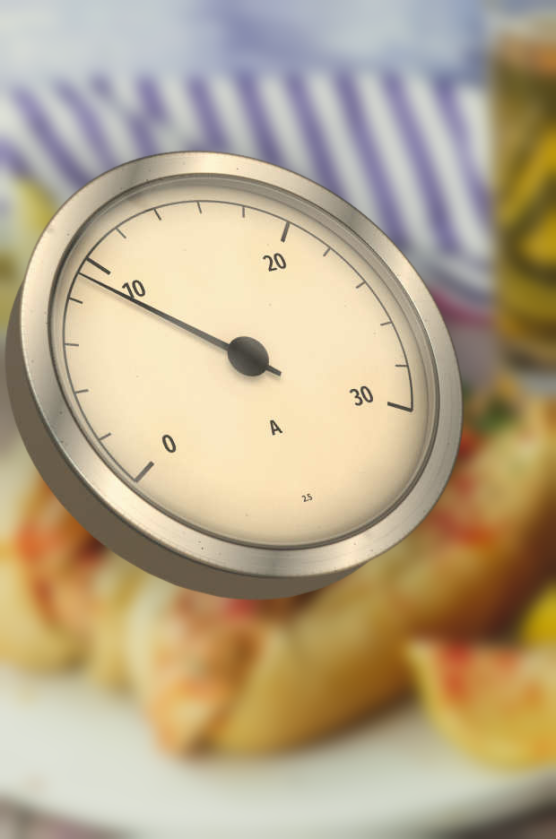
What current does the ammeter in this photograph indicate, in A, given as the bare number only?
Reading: 9
